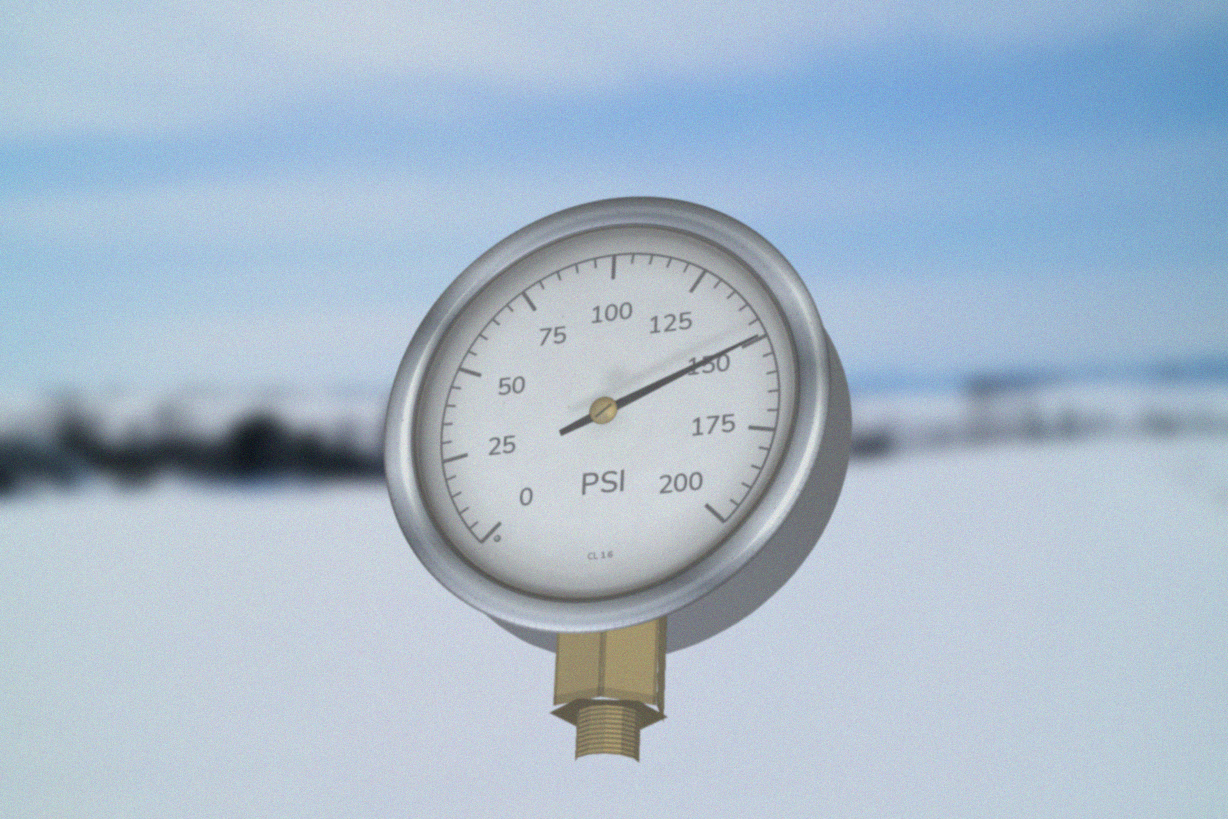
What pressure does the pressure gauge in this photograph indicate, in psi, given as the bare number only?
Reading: 150
